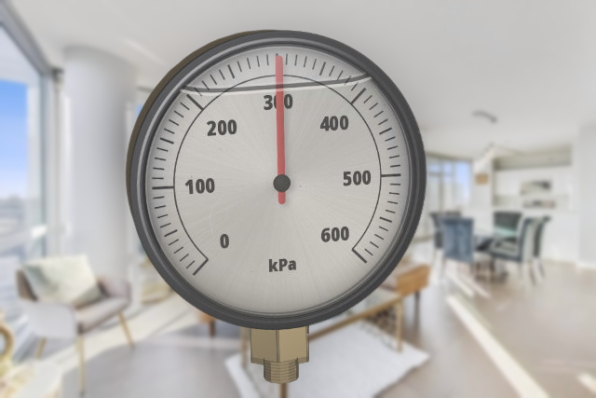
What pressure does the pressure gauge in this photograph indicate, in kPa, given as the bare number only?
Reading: 300
